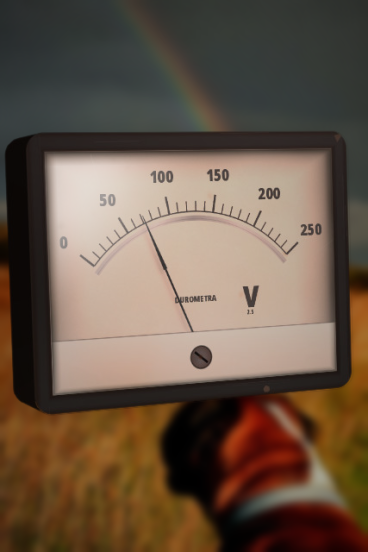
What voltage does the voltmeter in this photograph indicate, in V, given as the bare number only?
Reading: 70
